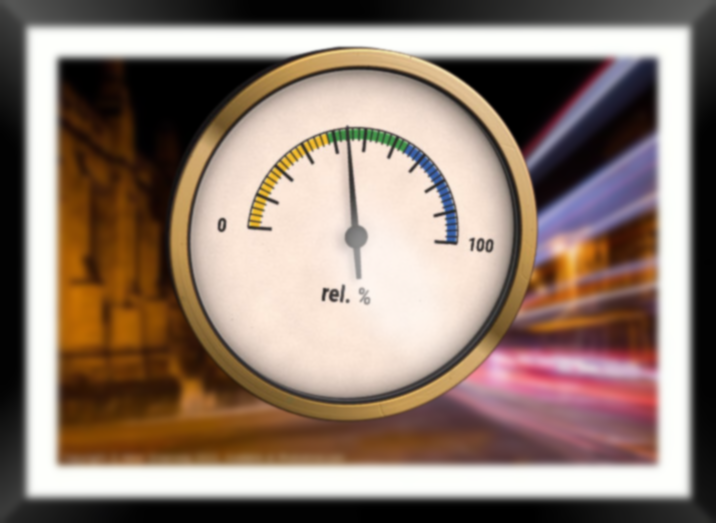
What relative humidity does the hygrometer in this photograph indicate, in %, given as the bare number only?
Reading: 44
